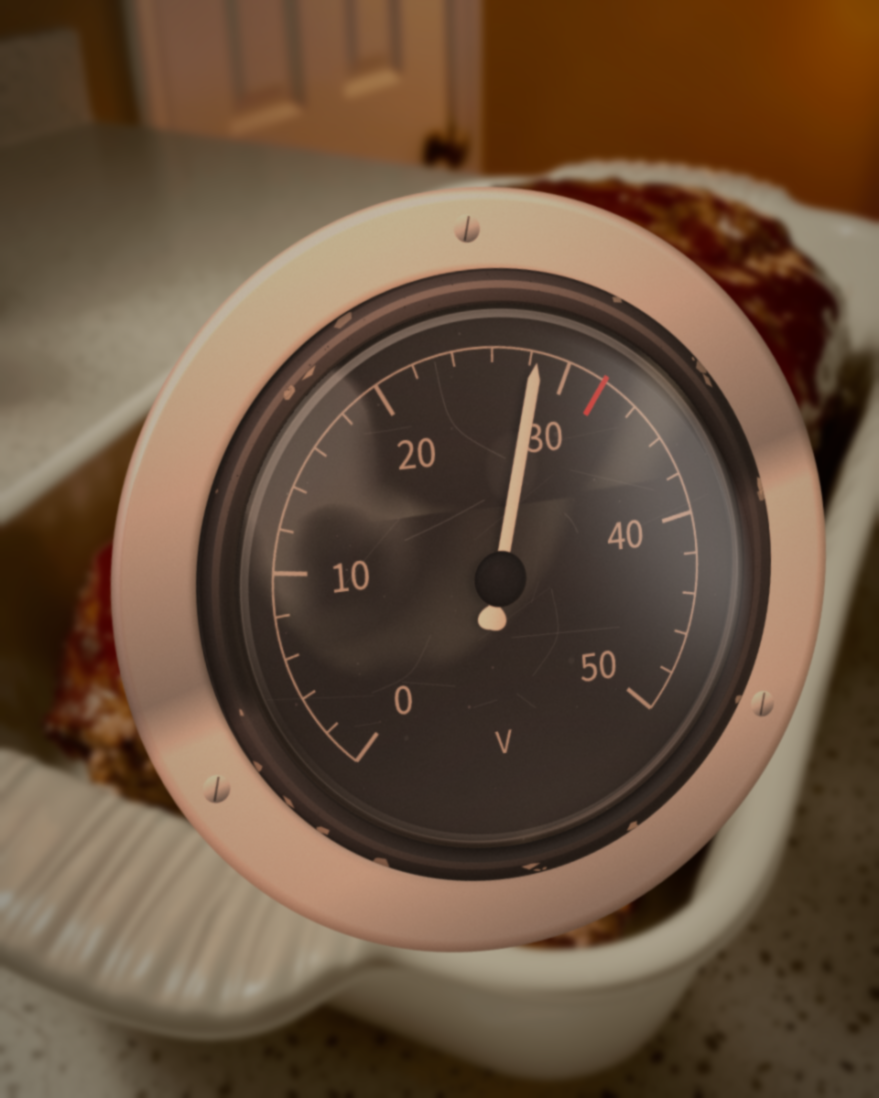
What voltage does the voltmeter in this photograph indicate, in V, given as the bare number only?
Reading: 28
